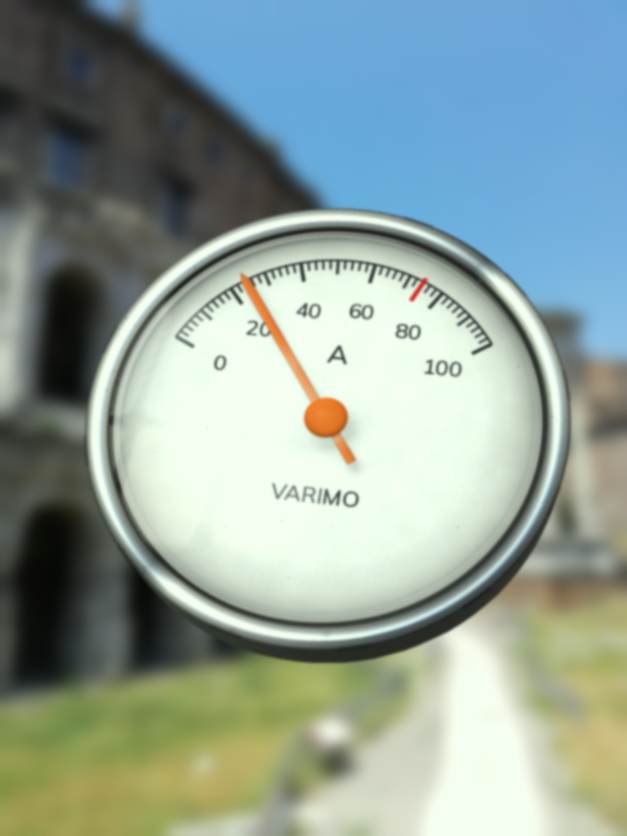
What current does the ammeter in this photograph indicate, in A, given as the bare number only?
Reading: 24
